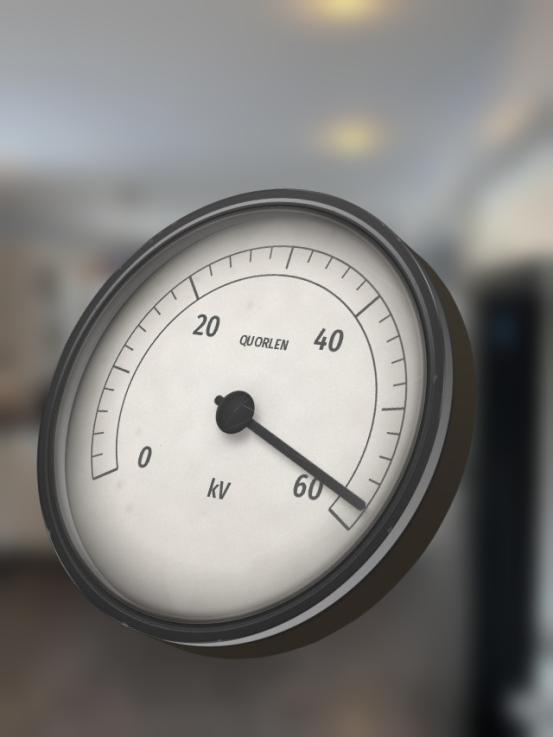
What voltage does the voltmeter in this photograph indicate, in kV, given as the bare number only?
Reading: 58
